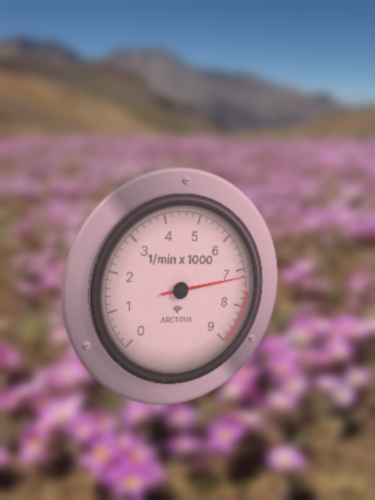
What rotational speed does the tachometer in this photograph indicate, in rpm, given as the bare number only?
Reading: 7200
